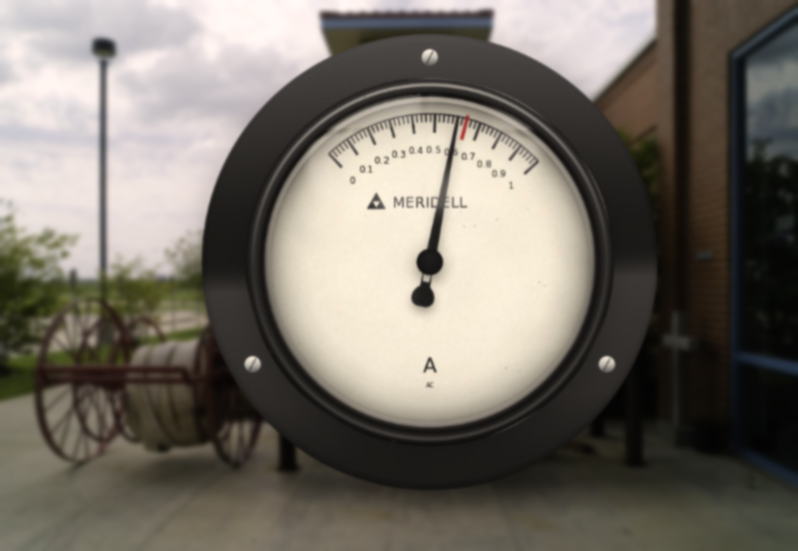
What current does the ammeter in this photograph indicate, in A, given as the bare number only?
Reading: 0.6
